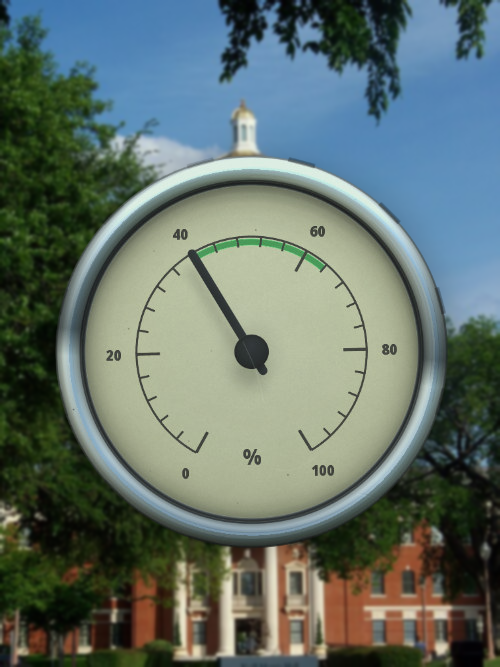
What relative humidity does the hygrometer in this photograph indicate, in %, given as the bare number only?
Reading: 40
